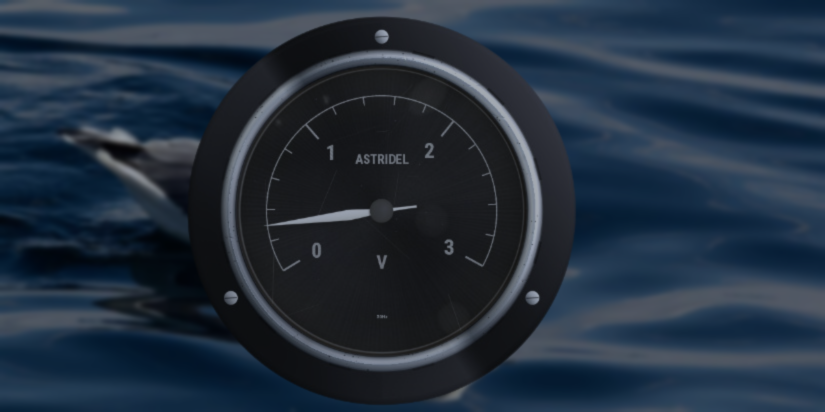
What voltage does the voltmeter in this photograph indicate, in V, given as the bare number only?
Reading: 0.3
